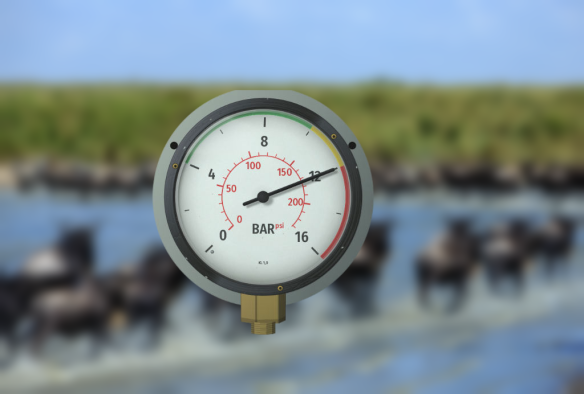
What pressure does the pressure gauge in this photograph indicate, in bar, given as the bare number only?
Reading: 12
